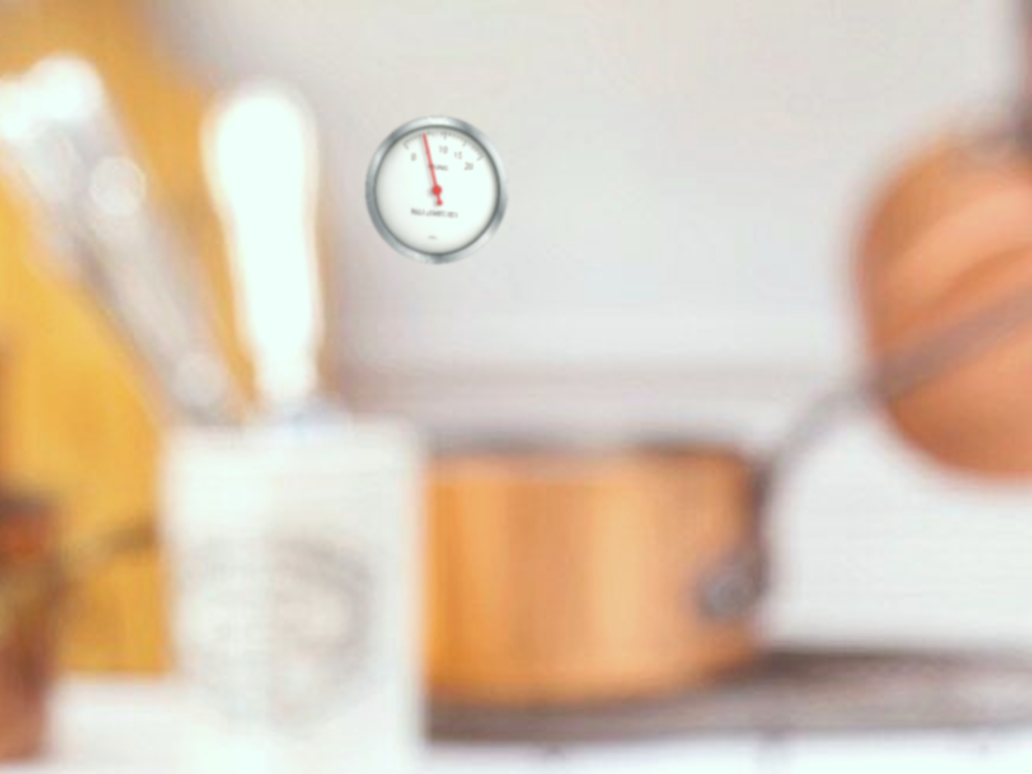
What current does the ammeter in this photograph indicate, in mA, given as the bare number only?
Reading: 5
